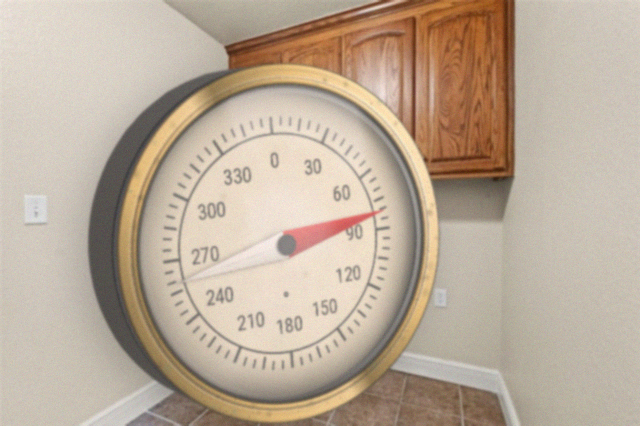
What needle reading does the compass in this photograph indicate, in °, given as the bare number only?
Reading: 80
